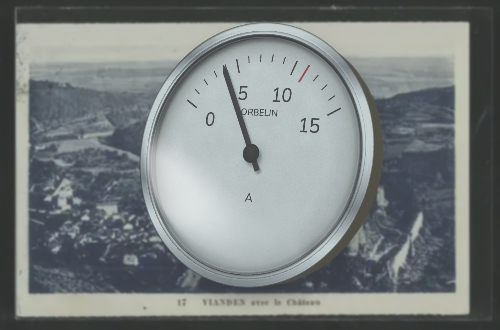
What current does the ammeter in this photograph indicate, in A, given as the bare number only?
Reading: 4
